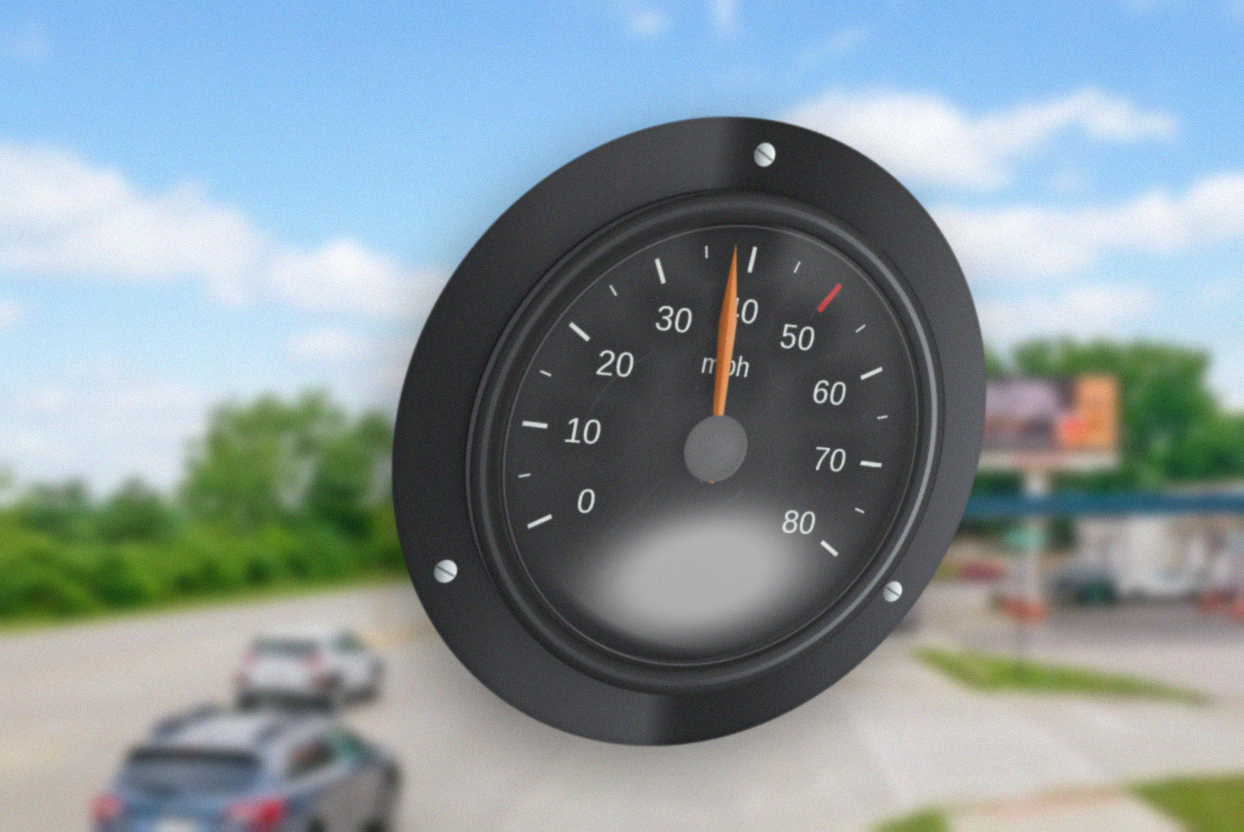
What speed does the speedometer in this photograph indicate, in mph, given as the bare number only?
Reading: 37.5
